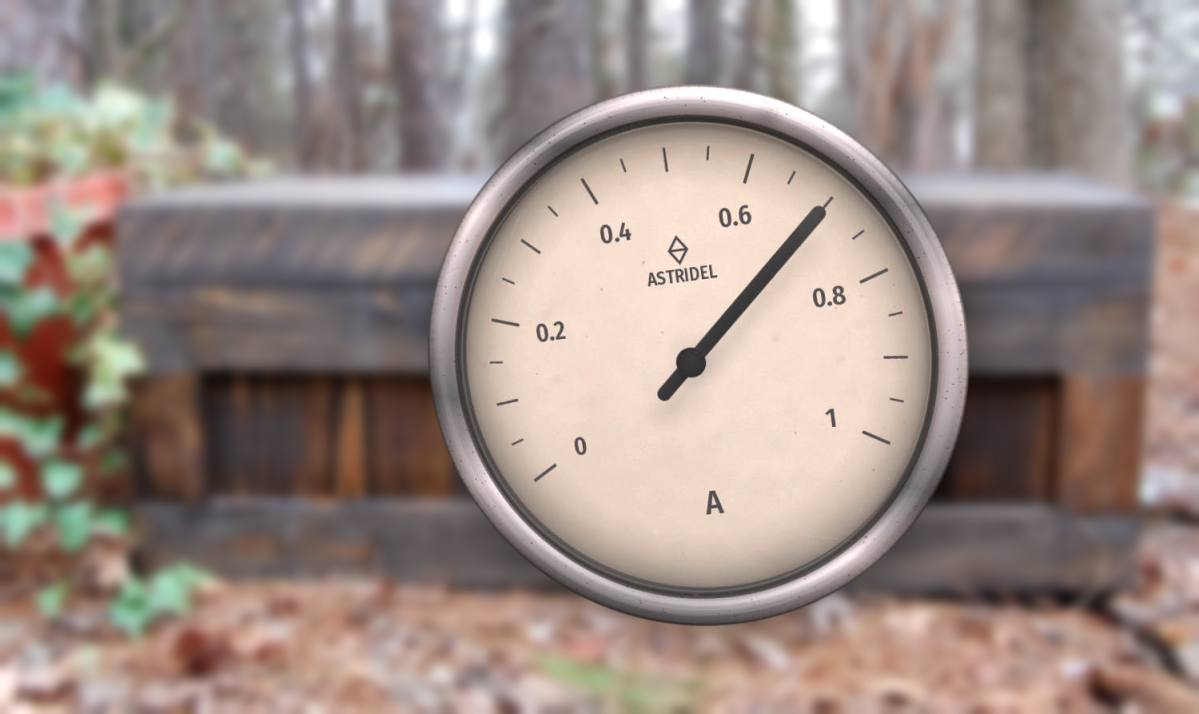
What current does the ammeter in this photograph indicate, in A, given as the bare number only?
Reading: 0.7
